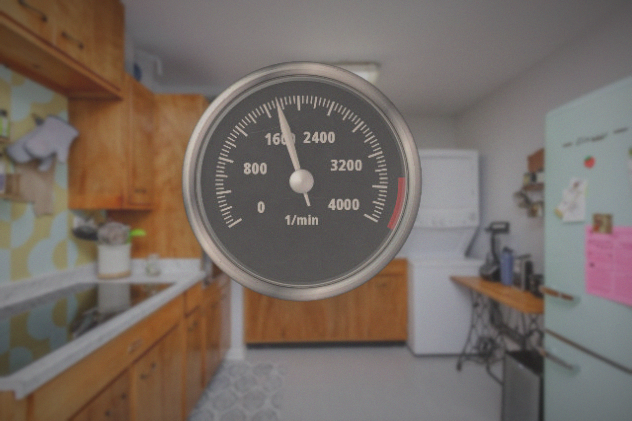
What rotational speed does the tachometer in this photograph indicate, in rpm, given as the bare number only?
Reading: 1750
